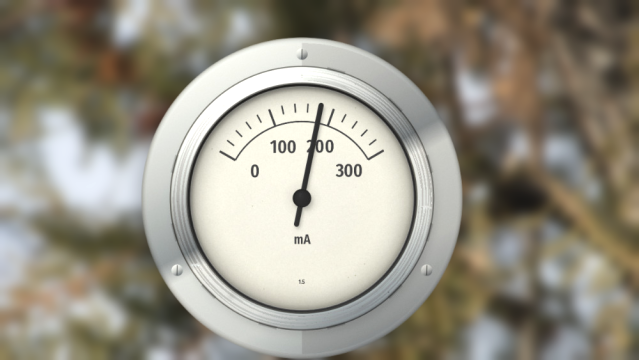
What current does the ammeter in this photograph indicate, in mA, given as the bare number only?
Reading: 180
